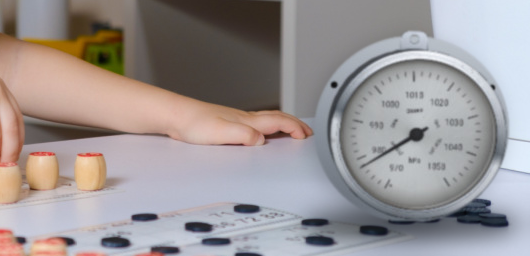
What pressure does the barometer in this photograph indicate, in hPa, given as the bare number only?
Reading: 978
